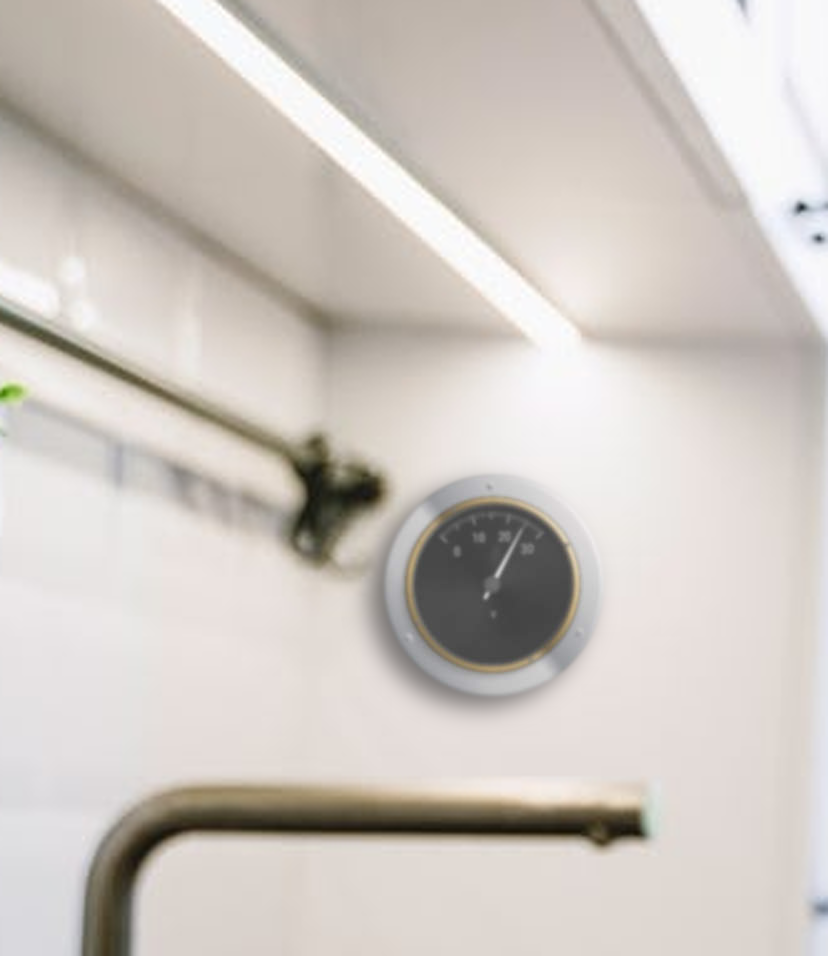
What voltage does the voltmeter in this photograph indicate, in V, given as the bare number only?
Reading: 25
